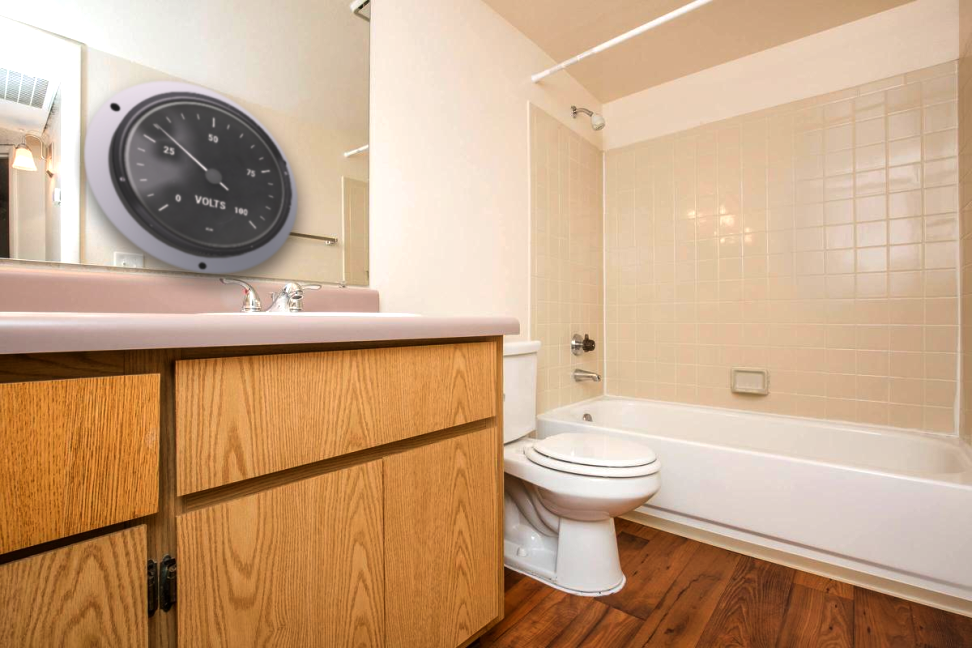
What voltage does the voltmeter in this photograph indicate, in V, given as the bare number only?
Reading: 30
